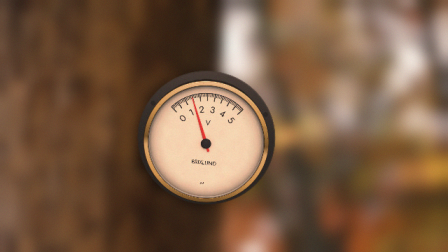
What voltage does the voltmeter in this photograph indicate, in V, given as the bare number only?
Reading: 1.5
